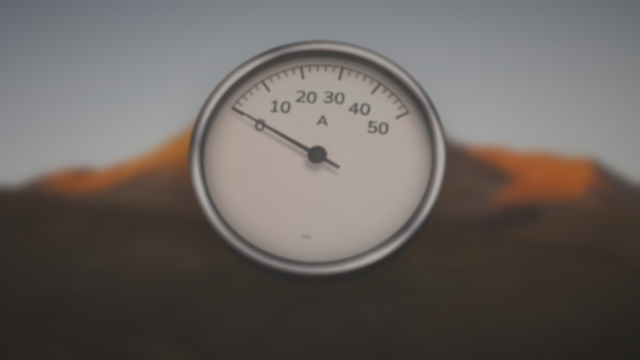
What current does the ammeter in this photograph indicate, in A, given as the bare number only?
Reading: 0
